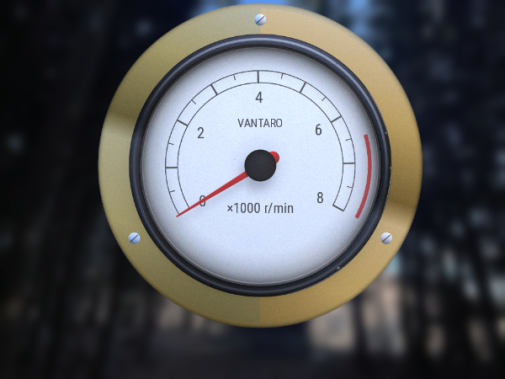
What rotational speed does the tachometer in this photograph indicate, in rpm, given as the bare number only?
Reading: 0
